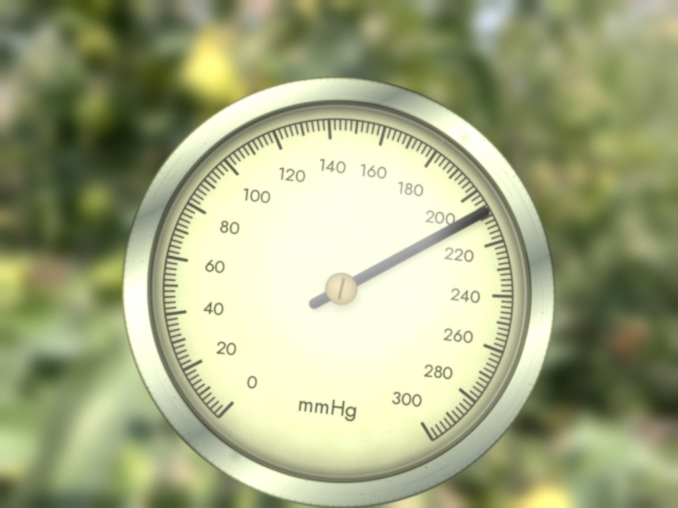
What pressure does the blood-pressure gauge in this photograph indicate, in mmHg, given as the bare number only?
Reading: 208
